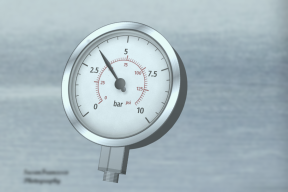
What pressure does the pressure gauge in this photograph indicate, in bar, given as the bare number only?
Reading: 3.5
